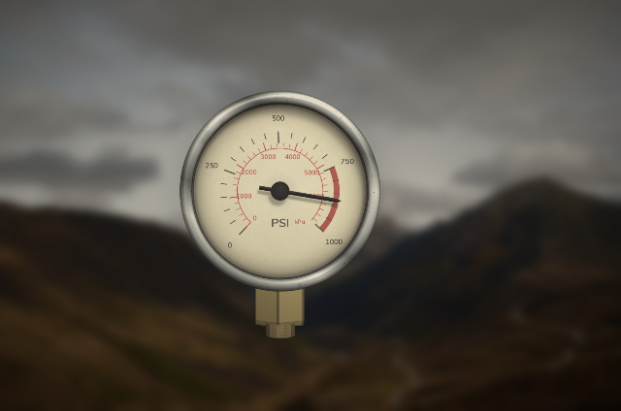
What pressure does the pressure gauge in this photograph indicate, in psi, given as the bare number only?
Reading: 875
